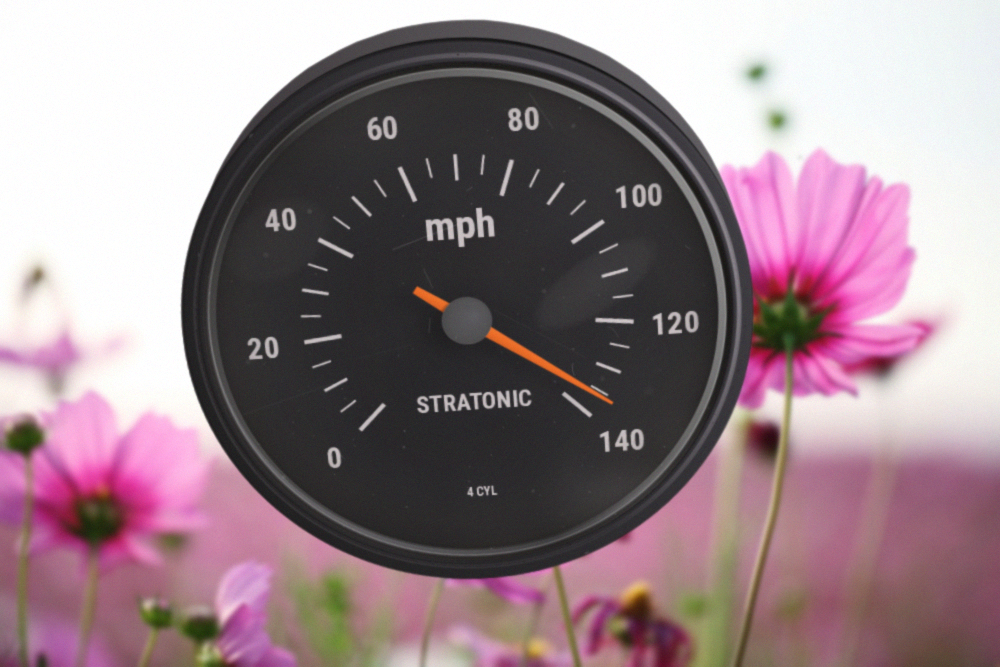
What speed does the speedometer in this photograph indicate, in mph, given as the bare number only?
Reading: 135
